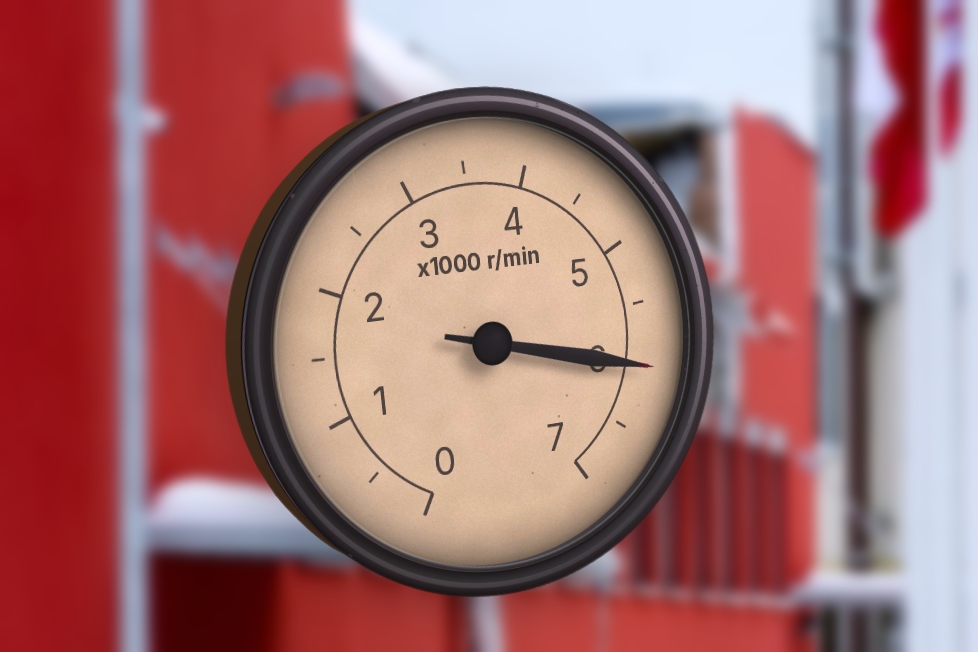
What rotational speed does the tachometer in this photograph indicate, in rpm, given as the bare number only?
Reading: 6000
